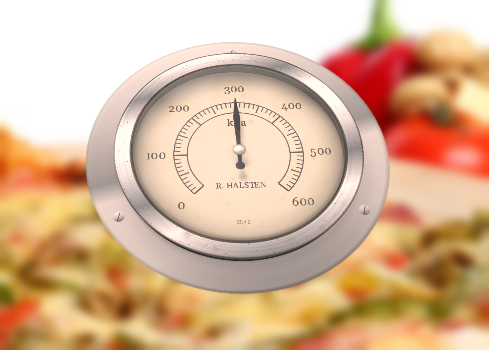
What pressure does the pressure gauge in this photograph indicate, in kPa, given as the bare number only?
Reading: 300
